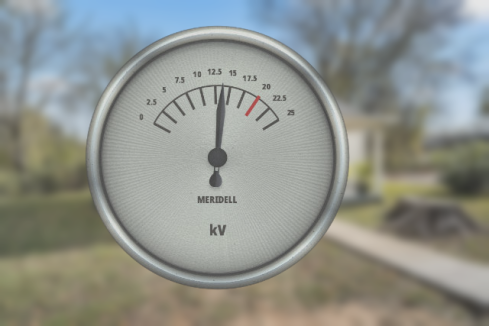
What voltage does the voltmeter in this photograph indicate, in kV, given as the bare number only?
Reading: 13.75
